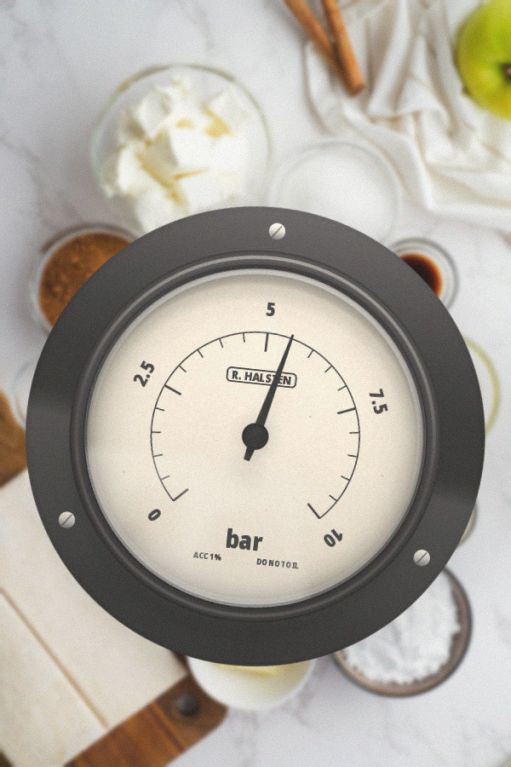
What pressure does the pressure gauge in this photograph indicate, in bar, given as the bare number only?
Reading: 5.5
